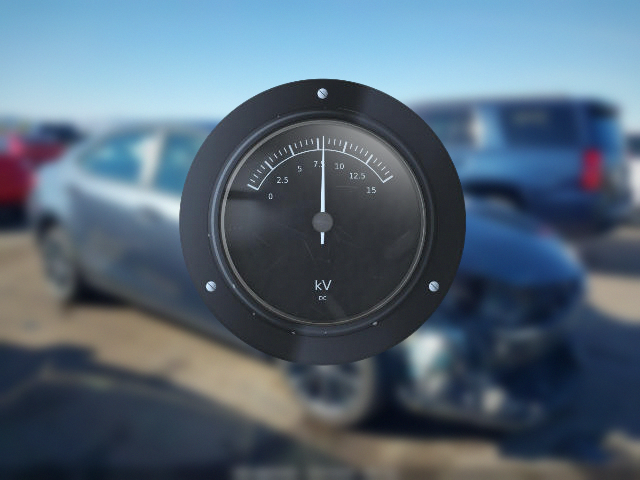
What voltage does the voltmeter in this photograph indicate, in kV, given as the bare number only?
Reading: 8
